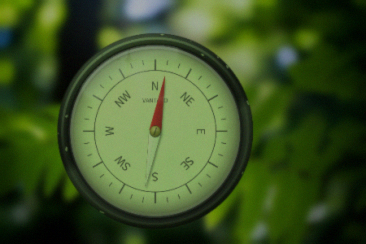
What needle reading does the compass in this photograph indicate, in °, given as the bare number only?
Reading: 10
